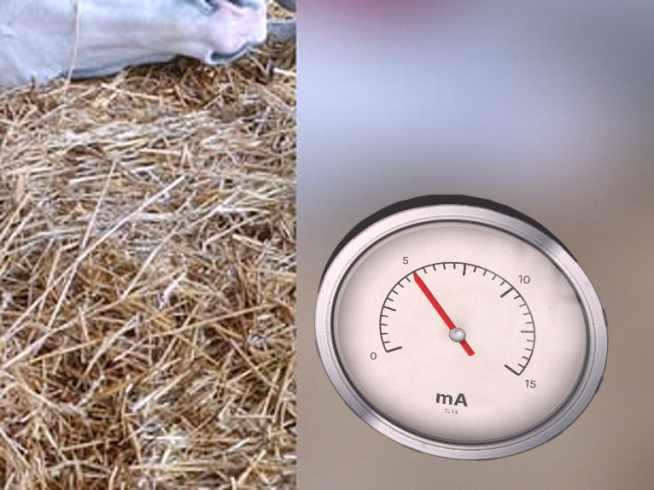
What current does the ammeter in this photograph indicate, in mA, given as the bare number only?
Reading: 5
